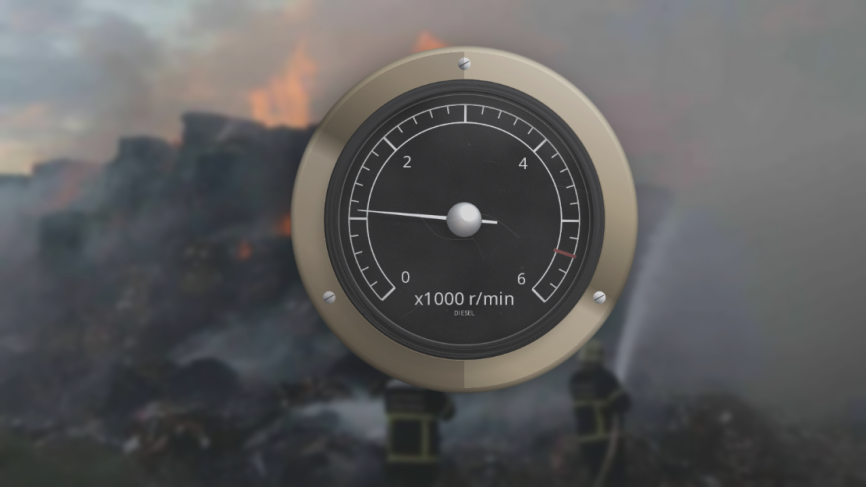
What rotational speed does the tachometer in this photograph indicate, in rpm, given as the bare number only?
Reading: 1100
